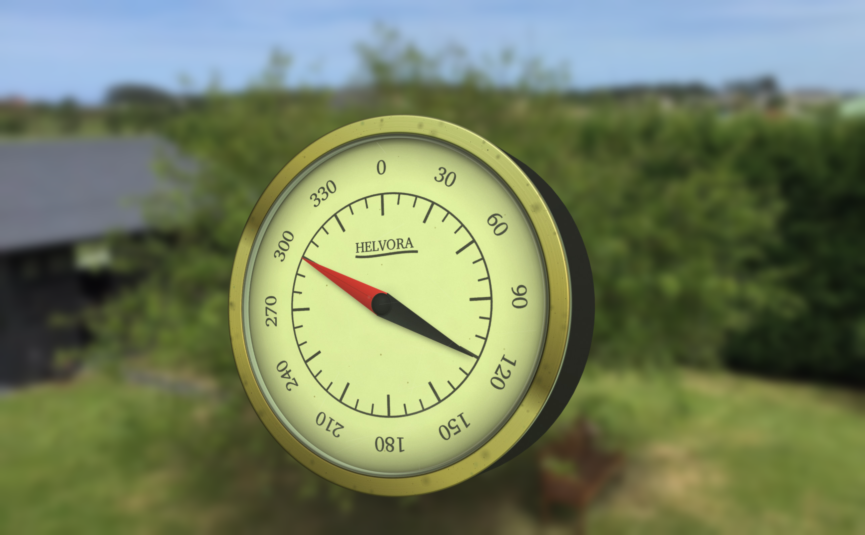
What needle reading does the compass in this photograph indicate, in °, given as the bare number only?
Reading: 300
